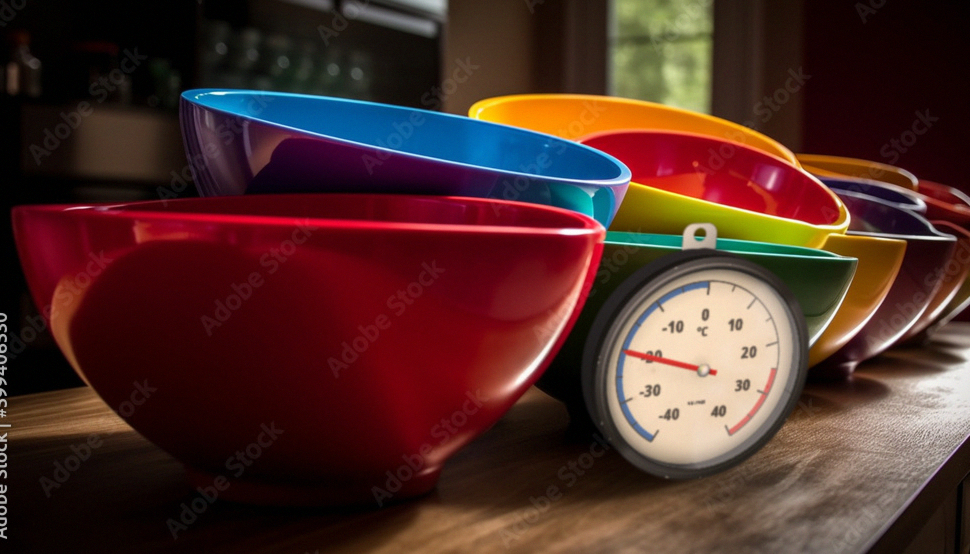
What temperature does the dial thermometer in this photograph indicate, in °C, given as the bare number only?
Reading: -20
